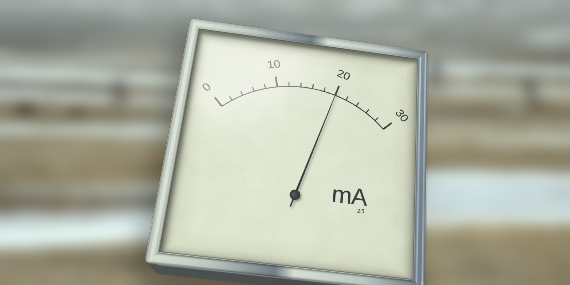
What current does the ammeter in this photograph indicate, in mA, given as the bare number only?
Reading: 20
